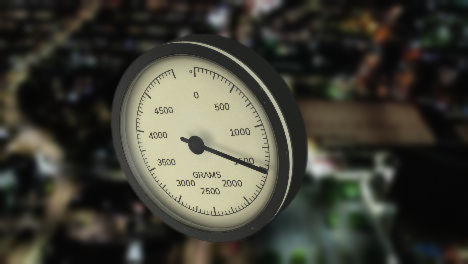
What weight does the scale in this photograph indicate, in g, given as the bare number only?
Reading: 1500
